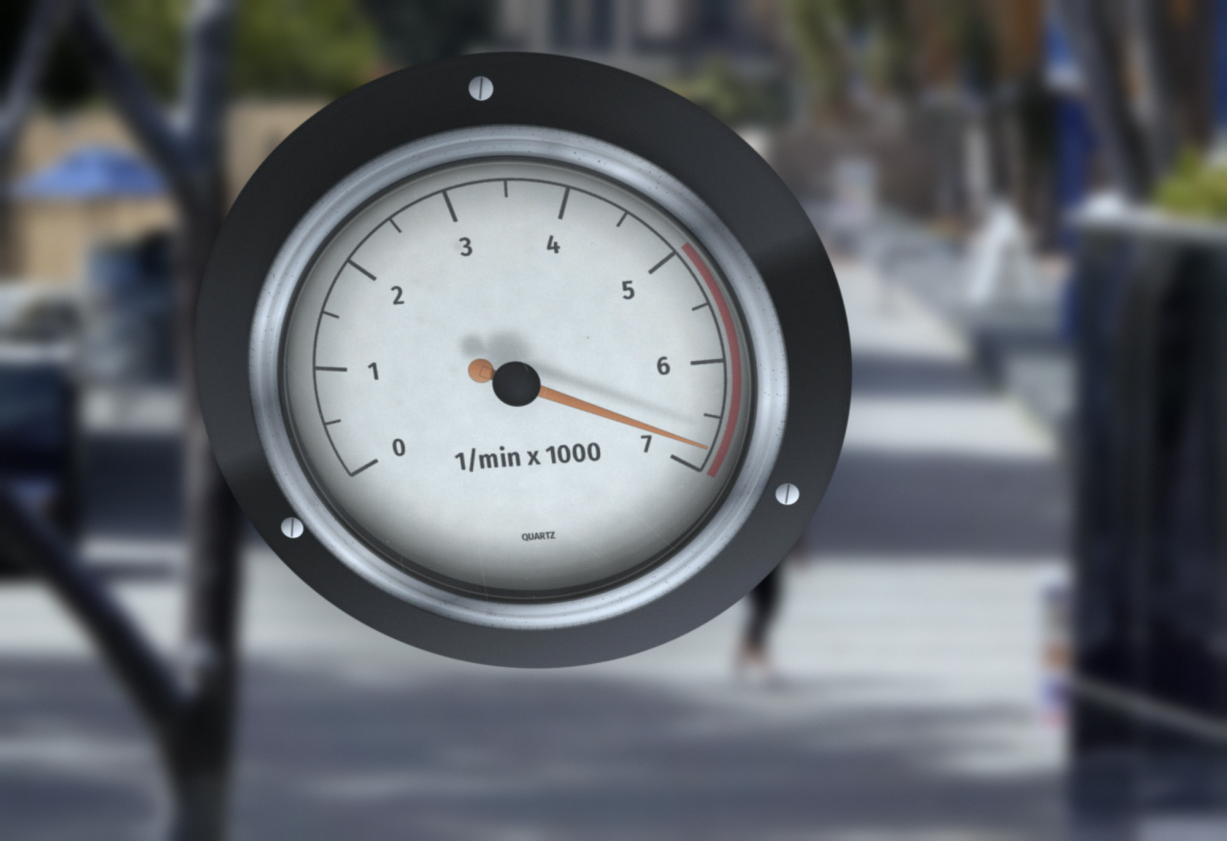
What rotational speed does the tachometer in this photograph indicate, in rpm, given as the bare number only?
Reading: 6750
